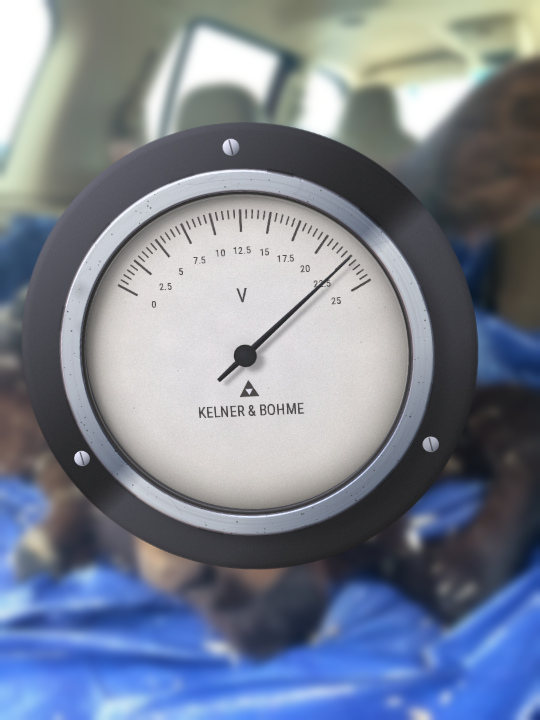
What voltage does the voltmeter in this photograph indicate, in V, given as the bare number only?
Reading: 22.5
